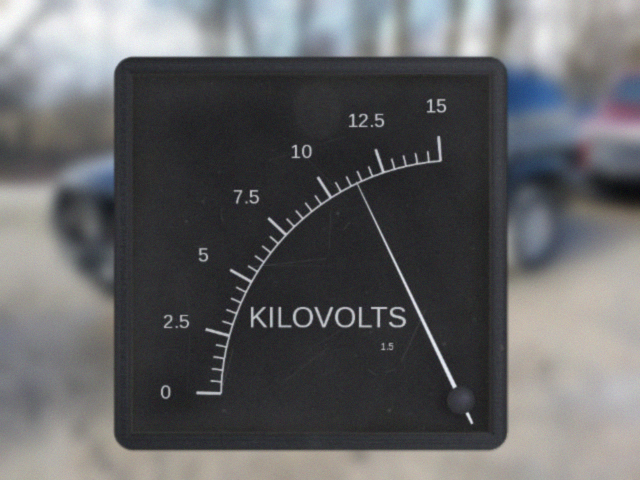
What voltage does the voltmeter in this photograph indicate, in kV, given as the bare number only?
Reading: 11.25
